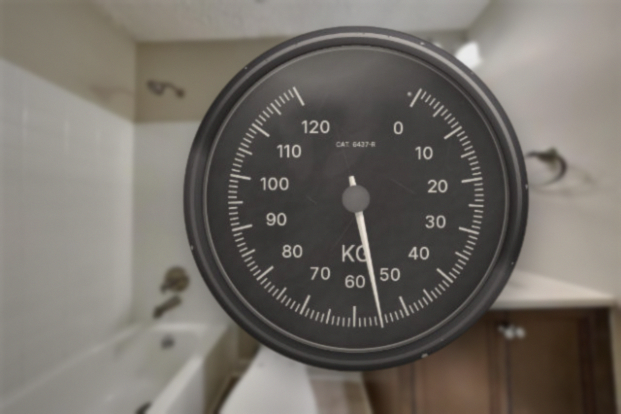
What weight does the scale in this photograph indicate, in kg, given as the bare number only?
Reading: 55
